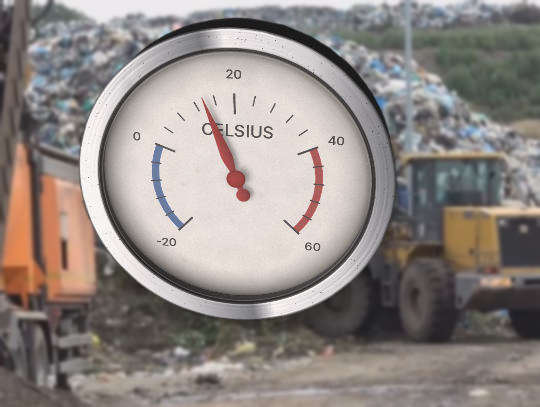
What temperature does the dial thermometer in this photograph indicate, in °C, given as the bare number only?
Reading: 14
